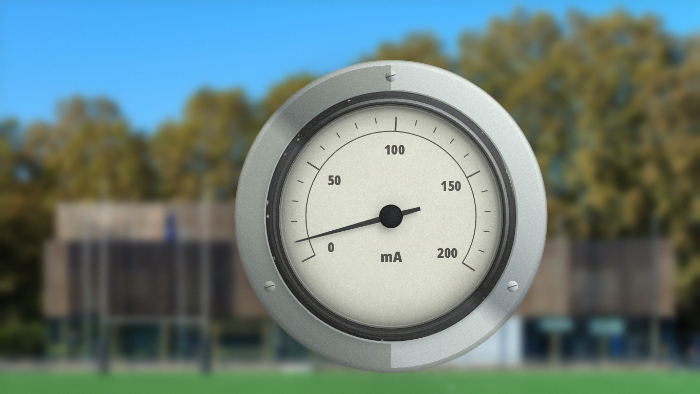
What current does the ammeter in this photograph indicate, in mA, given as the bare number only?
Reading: 10
